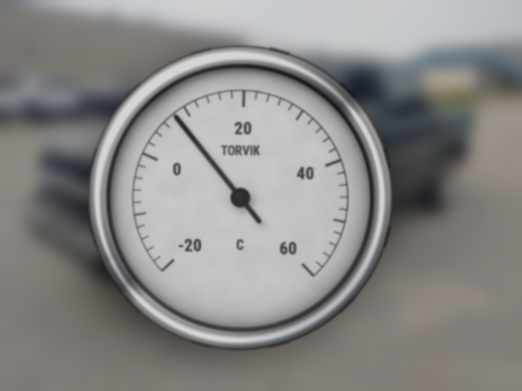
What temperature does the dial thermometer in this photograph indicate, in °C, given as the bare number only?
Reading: 8
